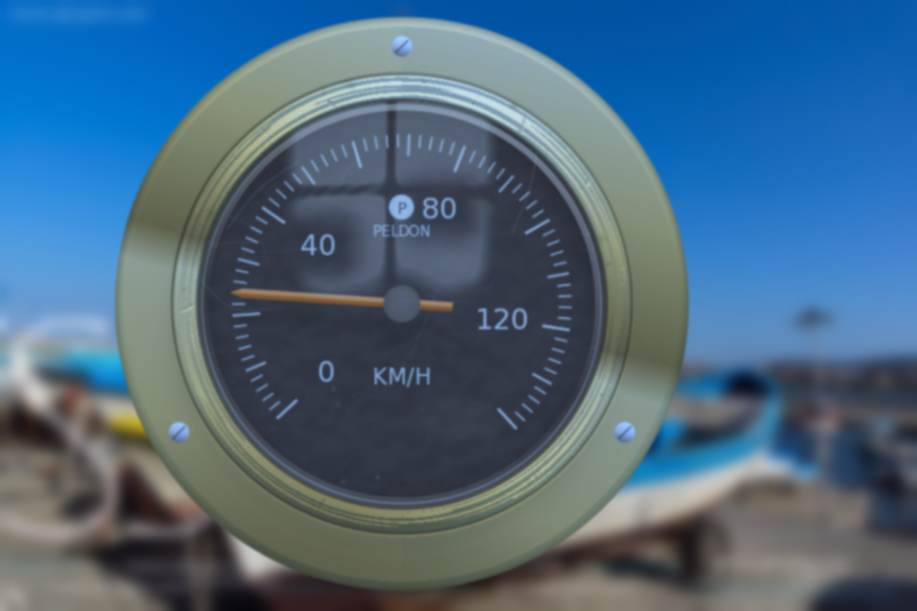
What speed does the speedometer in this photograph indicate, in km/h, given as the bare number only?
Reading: 24
